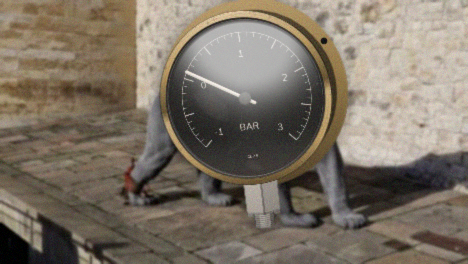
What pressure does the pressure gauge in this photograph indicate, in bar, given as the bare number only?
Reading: 0.1
